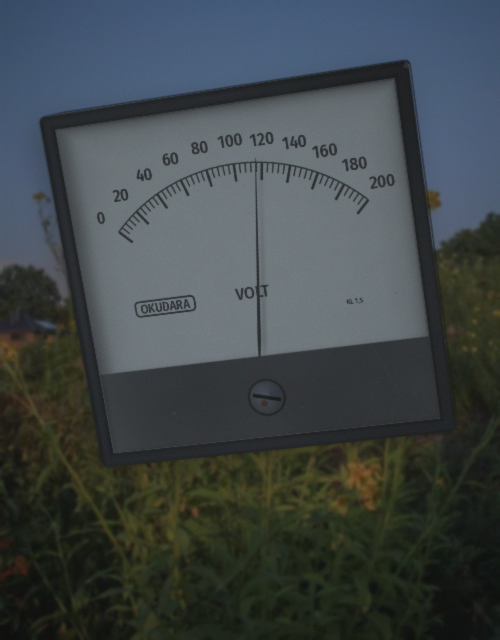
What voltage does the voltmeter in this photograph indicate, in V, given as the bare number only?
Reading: 116
